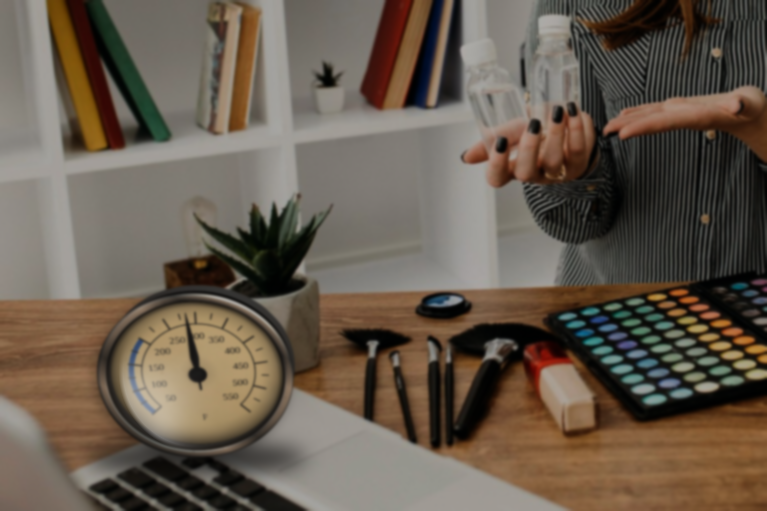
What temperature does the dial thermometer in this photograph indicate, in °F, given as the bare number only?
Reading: 287.5
